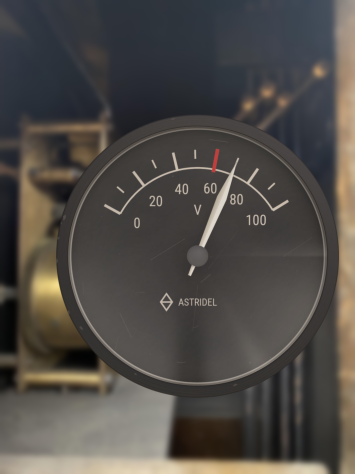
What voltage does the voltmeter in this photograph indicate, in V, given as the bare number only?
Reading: 70
